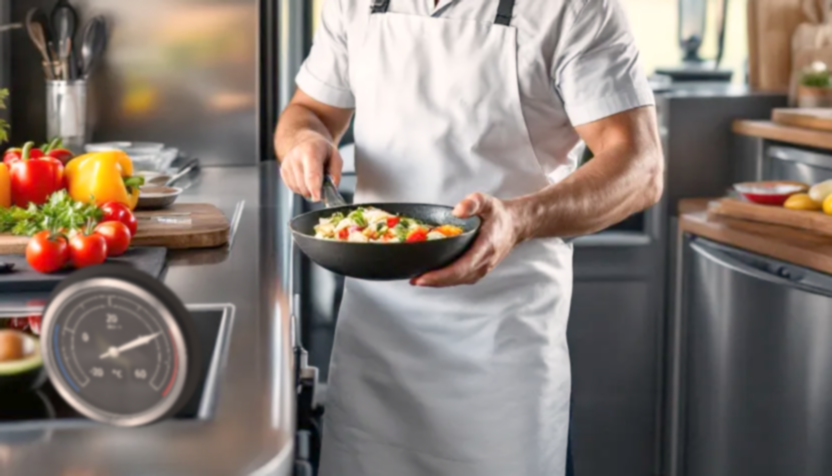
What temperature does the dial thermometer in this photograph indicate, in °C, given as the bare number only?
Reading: 40
